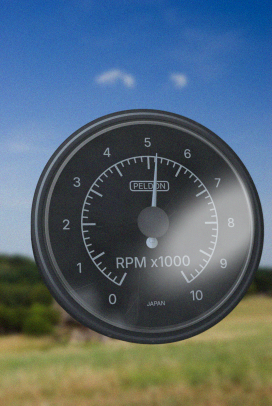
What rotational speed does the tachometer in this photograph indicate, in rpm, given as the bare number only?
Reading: 5200
